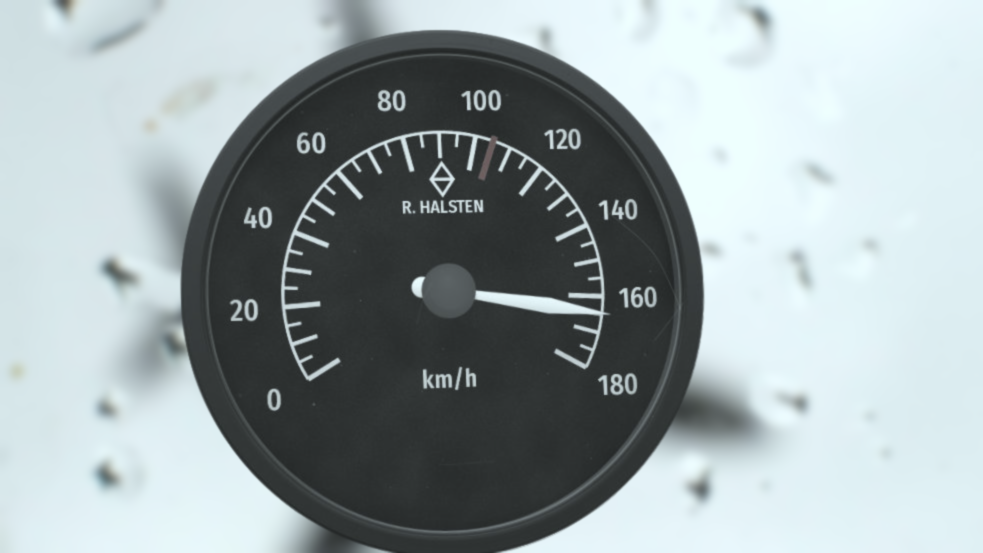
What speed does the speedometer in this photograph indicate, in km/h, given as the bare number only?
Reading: 165
